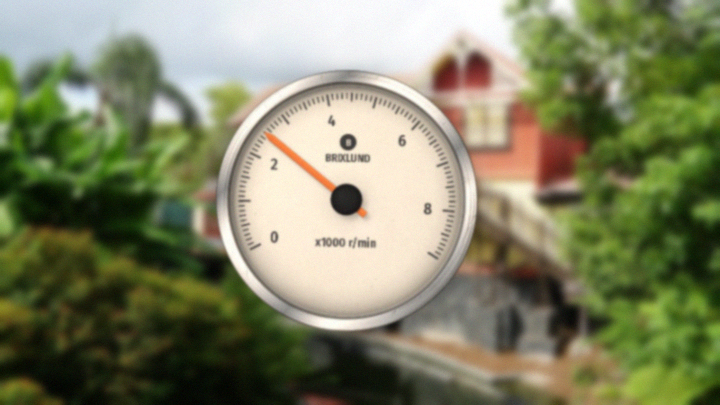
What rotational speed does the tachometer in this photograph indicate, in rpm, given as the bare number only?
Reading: 2500
